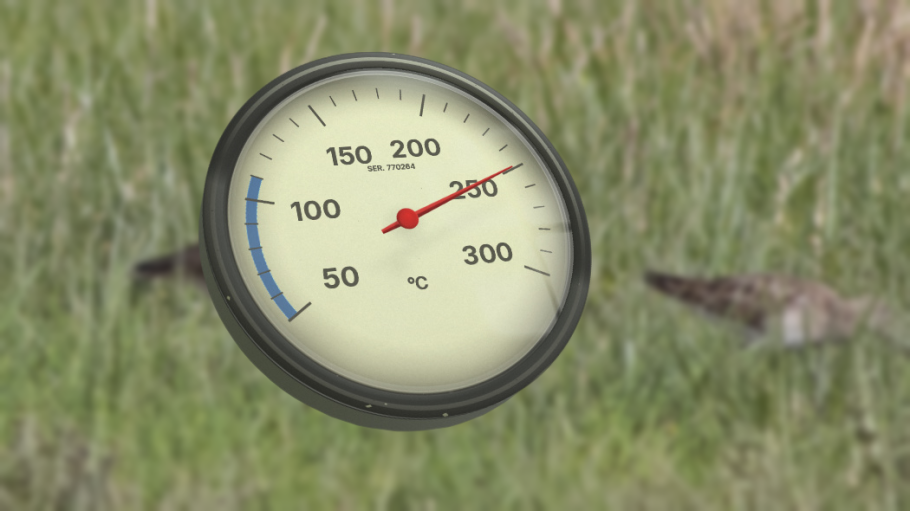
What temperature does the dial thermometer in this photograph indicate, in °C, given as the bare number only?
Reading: 250
